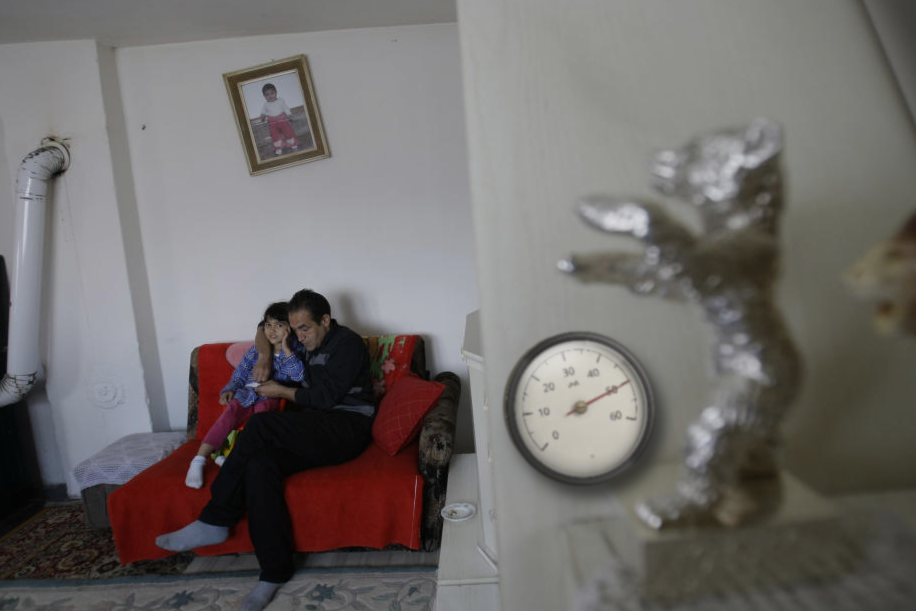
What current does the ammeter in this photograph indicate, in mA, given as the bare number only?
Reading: 50
